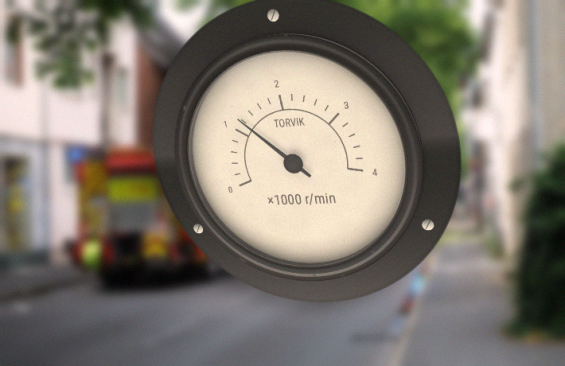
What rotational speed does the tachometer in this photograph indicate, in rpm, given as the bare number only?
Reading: 1200
